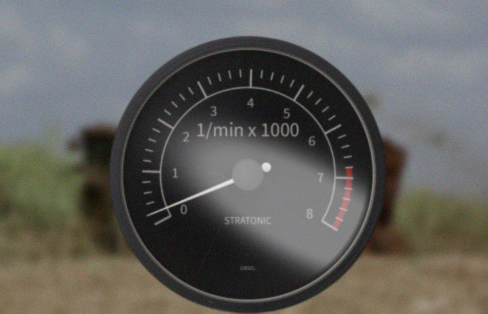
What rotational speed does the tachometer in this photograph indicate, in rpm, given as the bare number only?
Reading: 200
